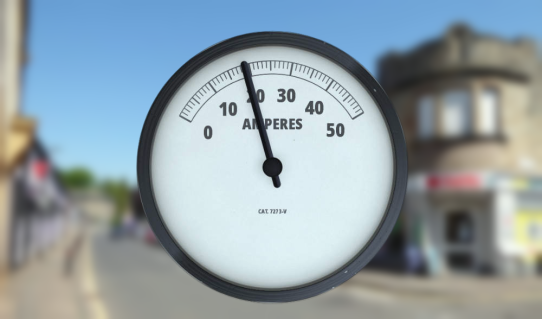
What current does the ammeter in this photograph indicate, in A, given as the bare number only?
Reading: 19
